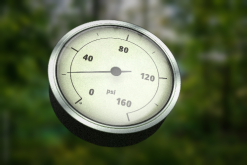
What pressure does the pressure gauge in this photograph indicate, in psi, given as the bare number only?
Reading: 20
